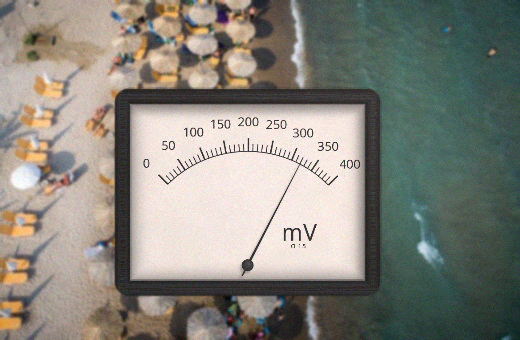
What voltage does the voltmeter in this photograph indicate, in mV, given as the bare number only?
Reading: 320
